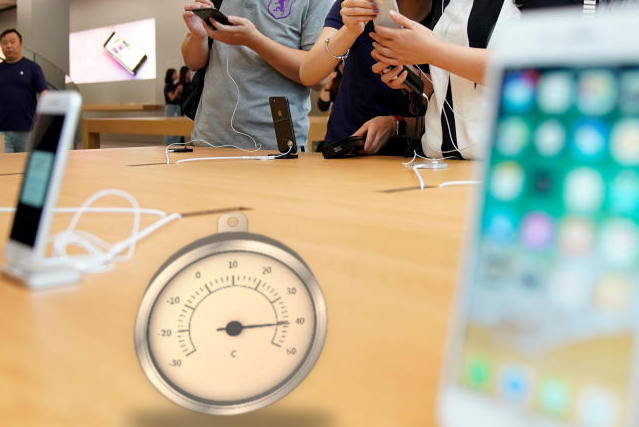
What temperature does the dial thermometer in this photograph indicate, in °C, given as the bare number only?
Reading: 40
